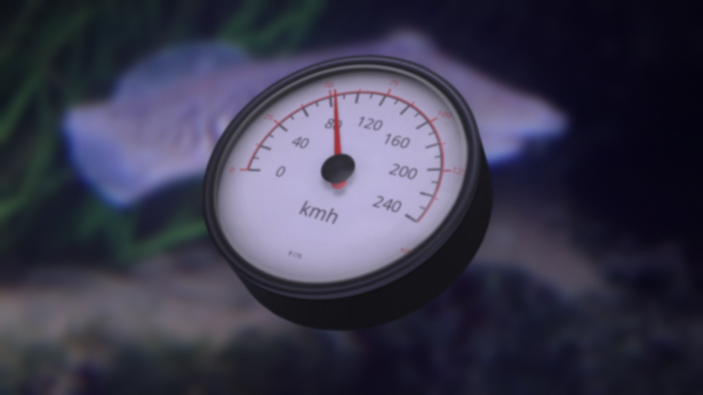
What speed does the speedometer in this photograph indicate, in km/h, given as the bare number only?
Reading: 85
